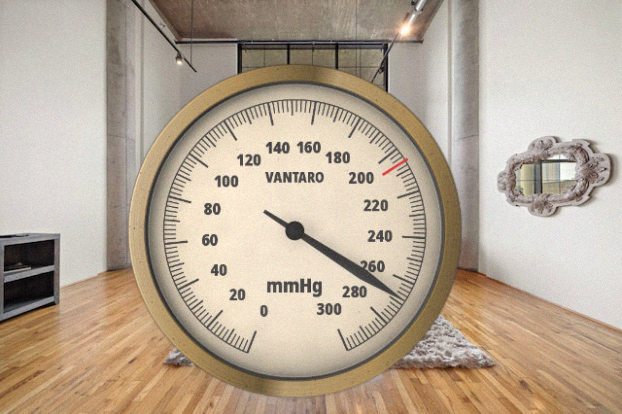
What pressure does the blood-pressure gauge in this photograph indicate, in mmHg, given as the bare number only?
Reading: 268
